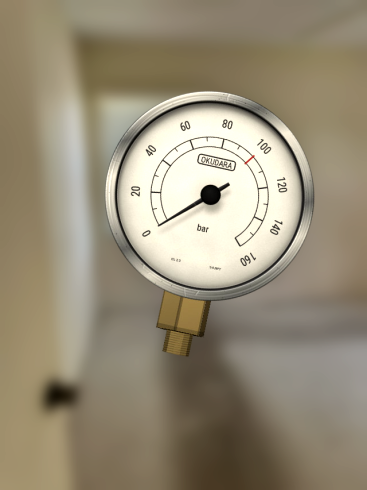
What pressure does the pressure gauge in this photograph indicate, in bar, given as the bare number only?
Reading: 0
